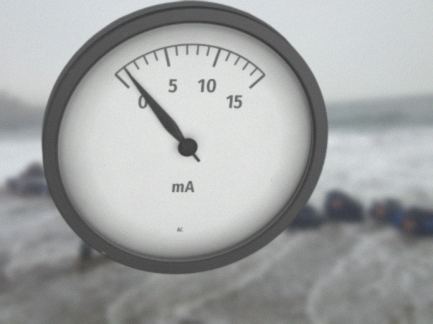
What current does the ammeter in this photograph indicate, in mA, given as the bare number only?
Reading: 1
